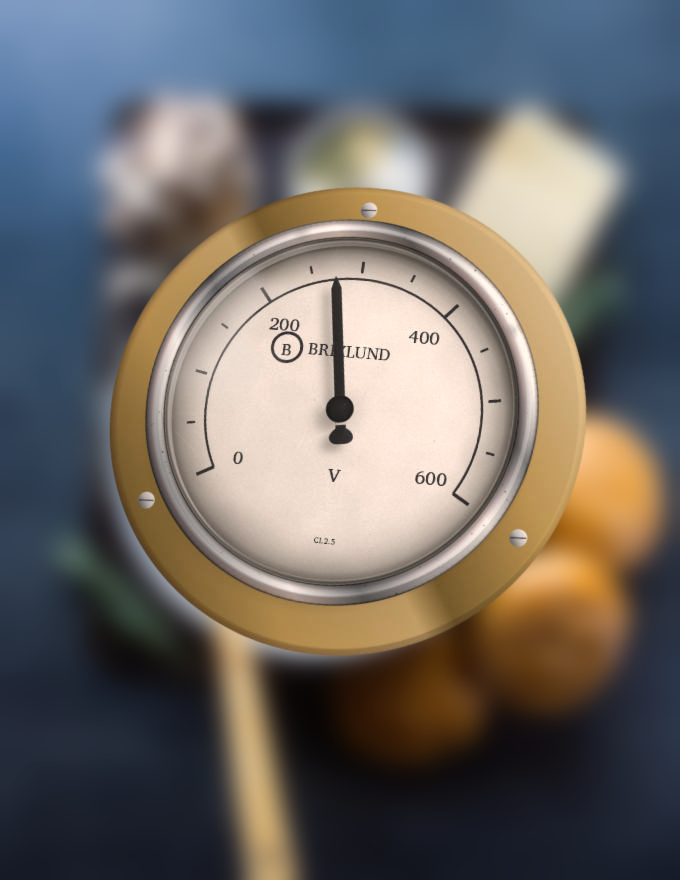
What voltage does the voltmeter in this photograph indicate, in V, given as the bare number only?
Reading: 275
